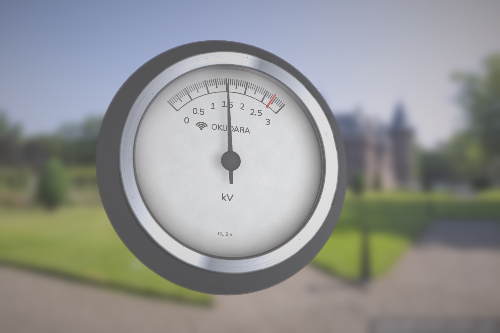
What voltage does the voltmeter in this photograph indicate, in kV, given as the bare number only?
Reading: 1.5
